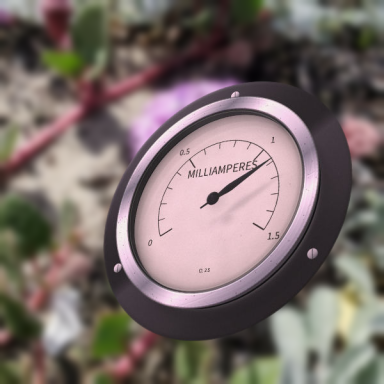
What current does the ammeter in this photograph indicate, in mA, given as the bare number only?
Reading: 1.1
